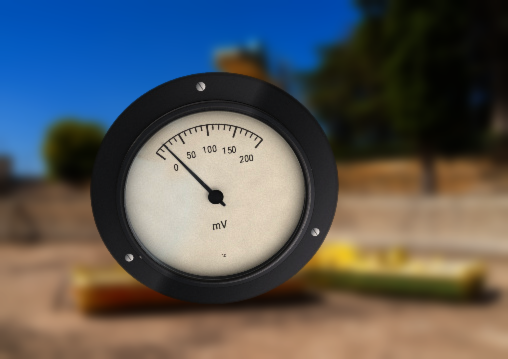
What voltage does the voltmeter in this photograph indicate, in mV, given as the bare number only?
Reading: 20
